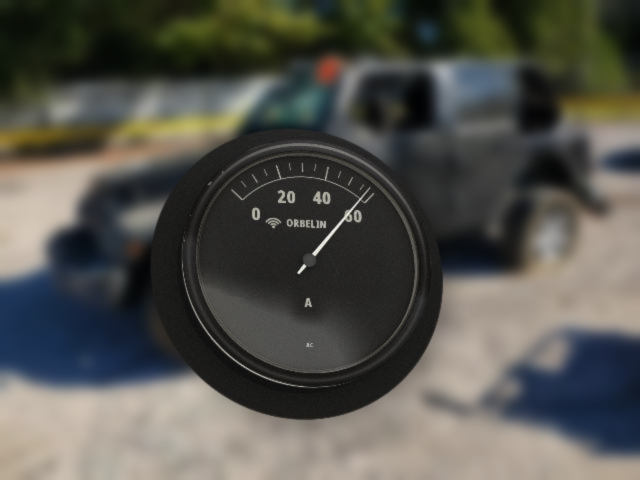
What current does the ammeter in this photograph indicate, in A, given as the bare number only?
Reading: 57.5
